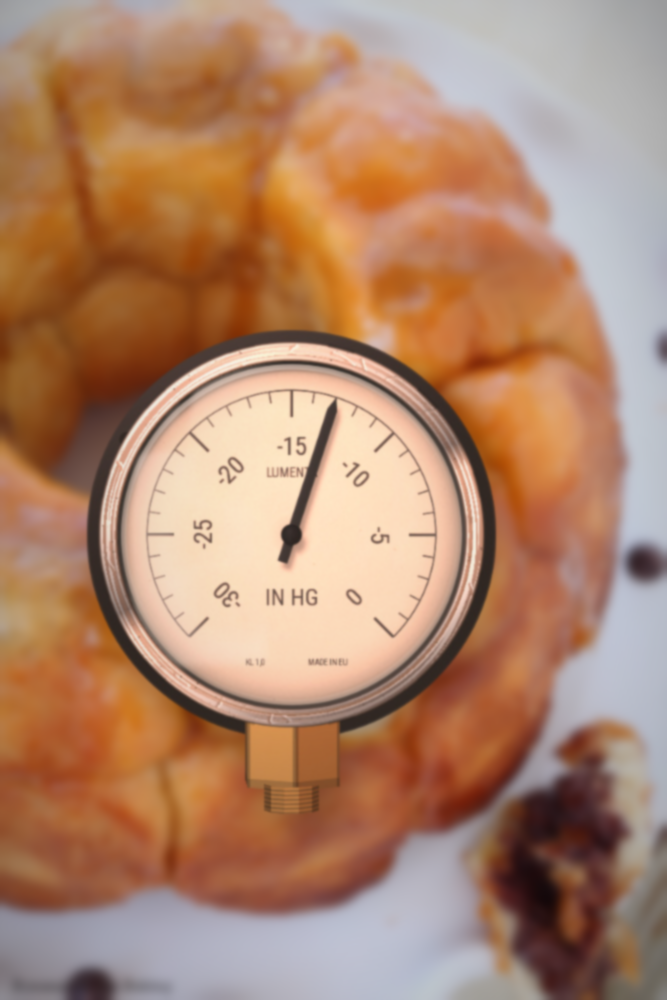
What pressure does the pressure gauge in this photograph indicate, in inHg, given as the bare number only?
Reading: -13
